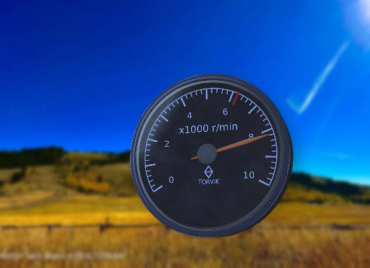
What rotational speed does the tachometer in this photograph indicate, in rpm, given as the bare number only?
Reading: 8200
